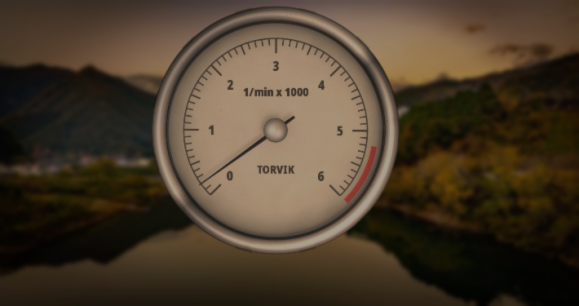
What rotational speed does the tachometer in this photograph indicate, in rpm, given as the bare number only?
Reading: 200
